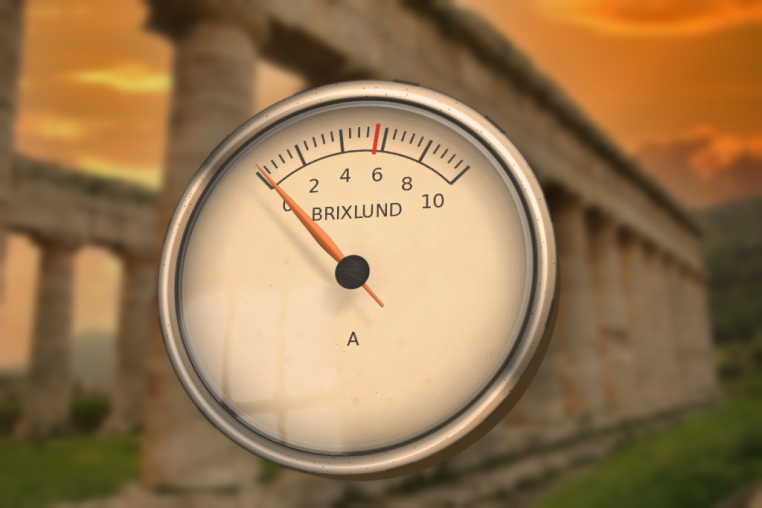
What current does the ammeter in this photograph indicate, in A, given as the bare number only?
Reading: 0.2
